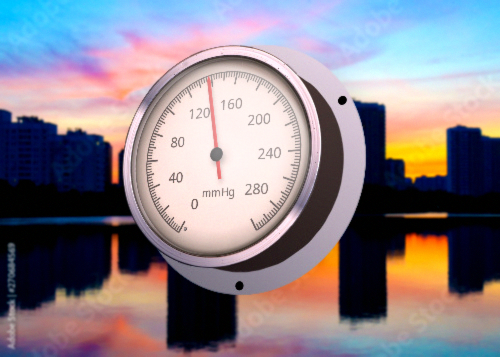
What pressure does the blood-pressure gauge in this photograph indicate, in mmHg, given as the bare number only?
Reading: 140
